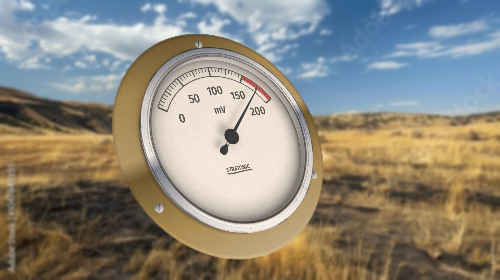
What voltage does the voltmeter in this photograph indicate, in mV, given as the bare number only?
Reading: 175
